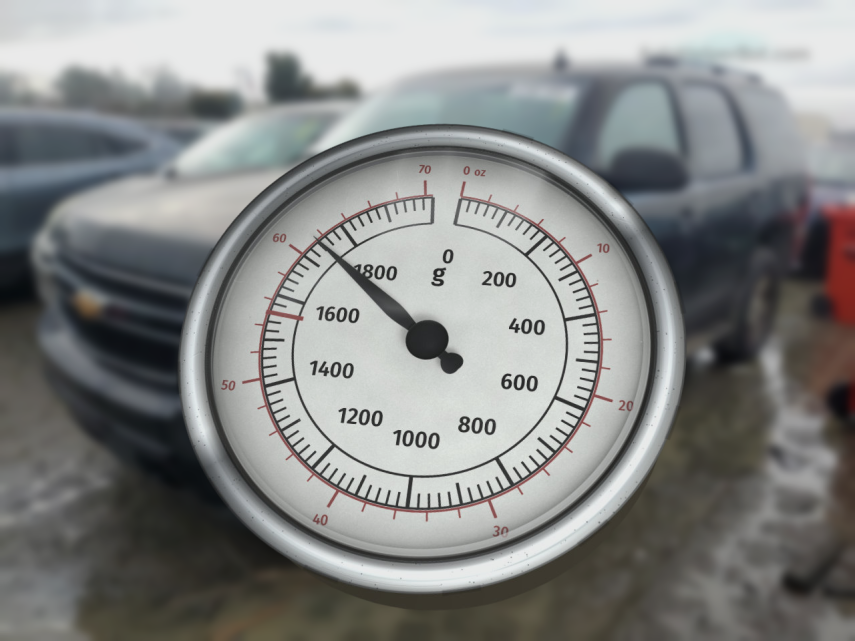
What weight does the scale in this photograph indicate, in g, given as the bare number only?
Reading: 1740
